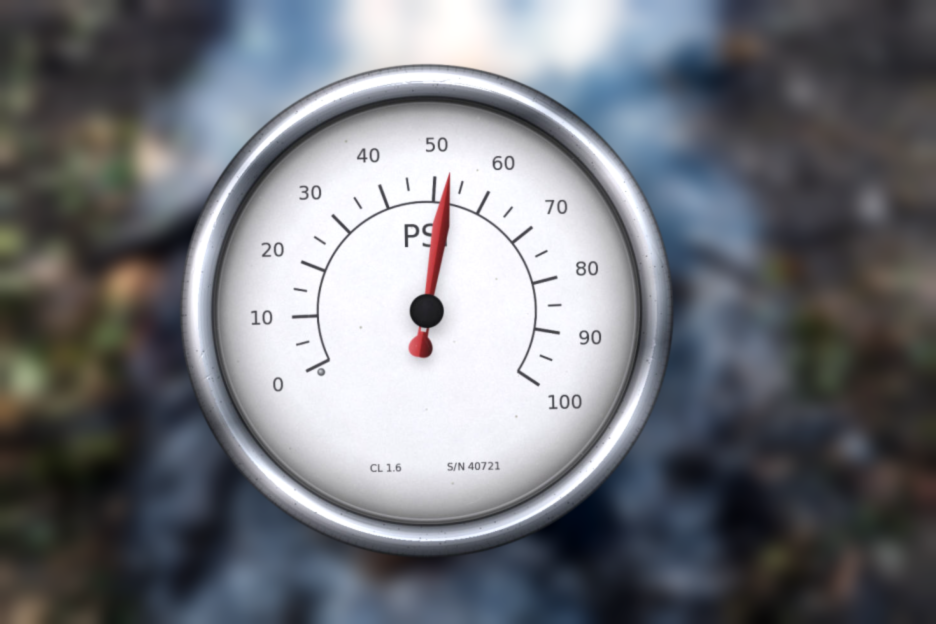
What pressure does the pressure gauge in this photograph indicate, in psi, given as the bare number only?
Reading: 52.5
